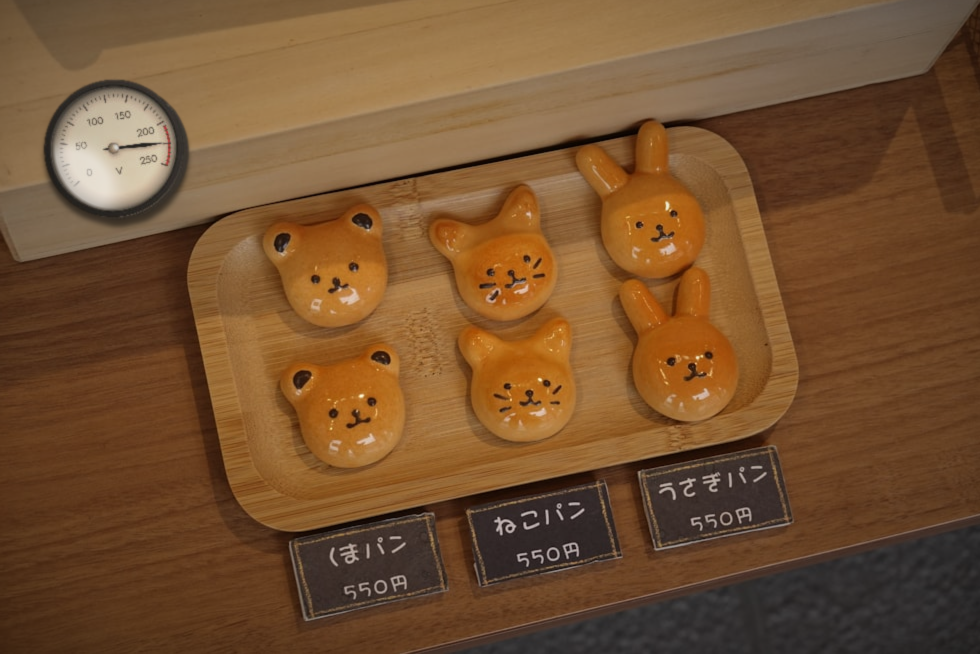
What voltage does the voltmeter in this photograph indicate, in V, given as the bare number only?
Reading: 225
